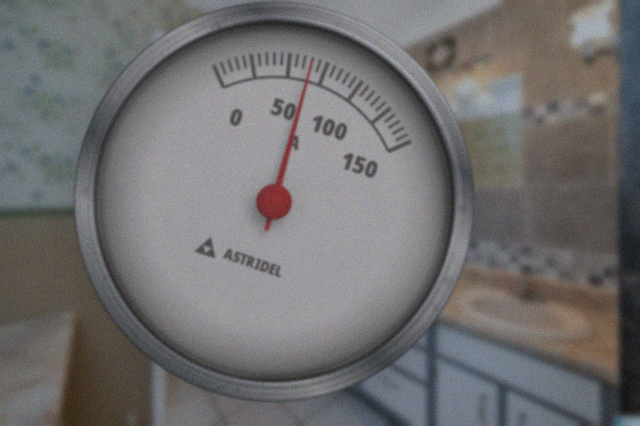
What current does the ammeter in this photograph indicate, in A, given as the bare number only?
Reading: 65
